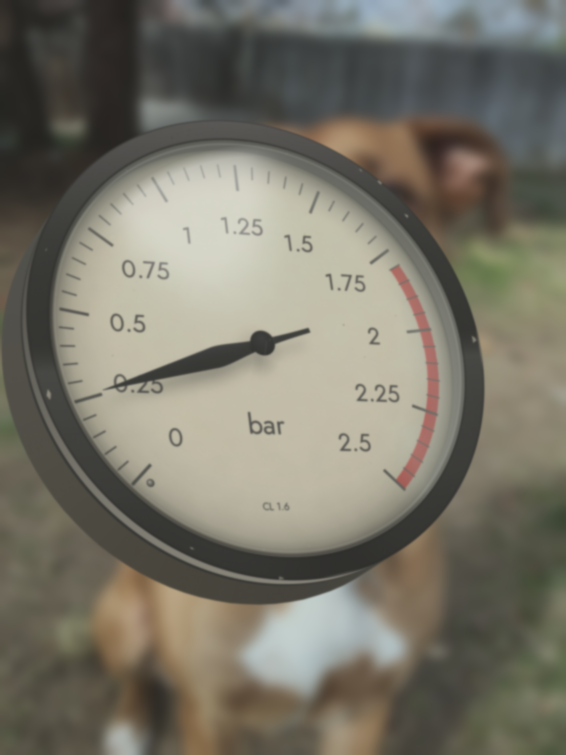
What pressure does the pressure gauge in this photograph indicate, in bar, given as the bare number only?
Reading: 0.25
